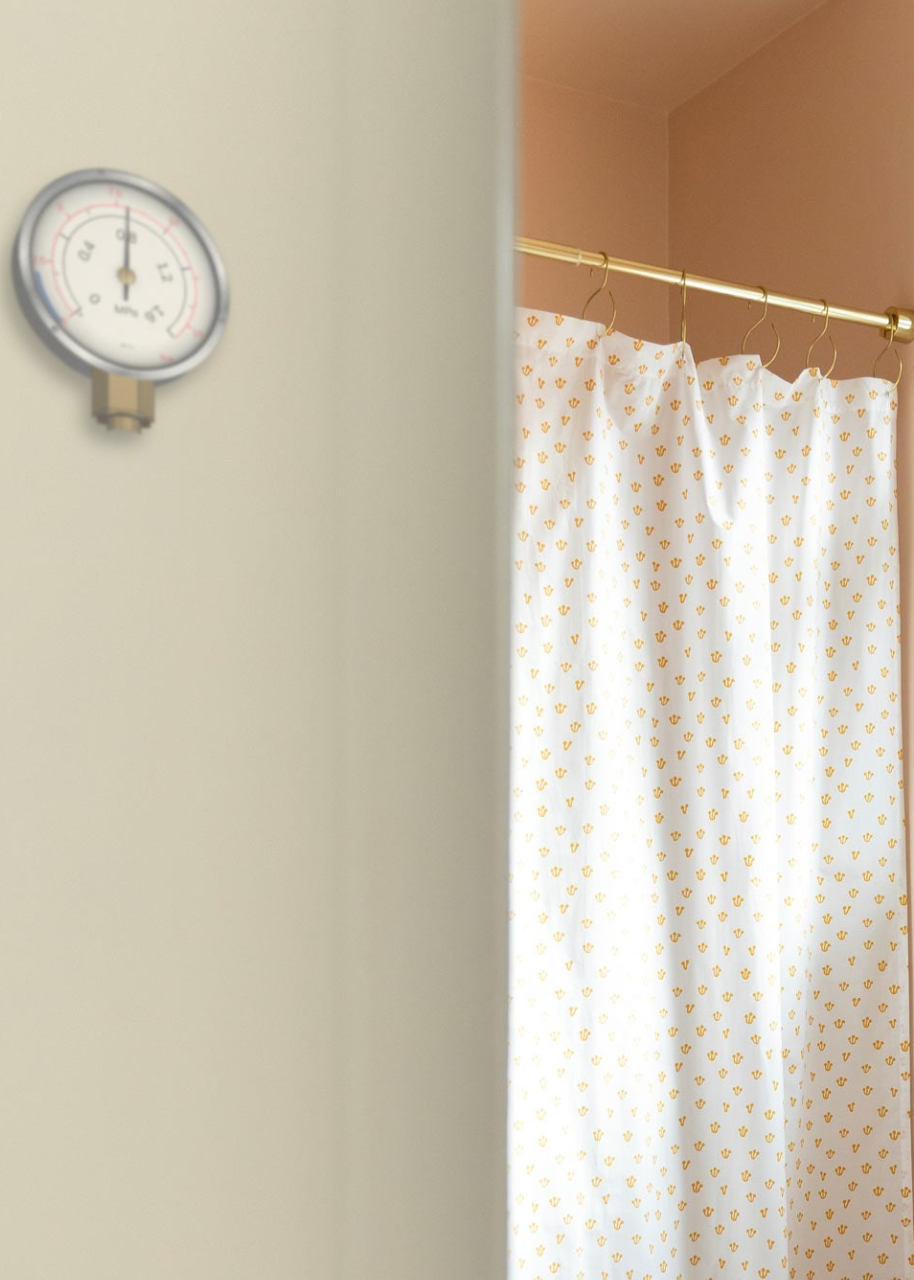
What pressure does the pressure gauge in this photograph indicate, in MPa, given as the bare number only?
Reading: 0.8
